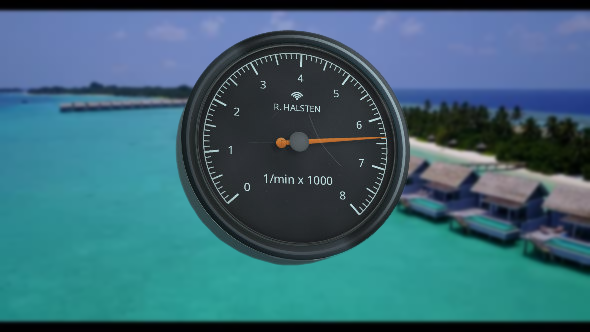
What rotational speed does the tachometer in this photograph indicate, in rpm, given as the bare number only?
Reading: 6400
